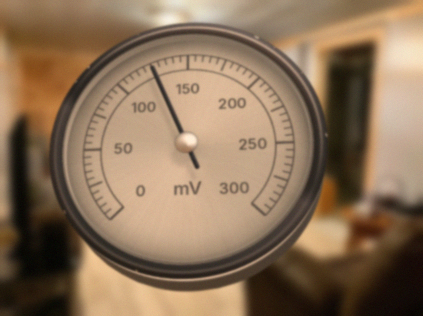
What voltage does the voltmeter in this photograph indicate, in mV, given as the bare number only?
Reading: 125
